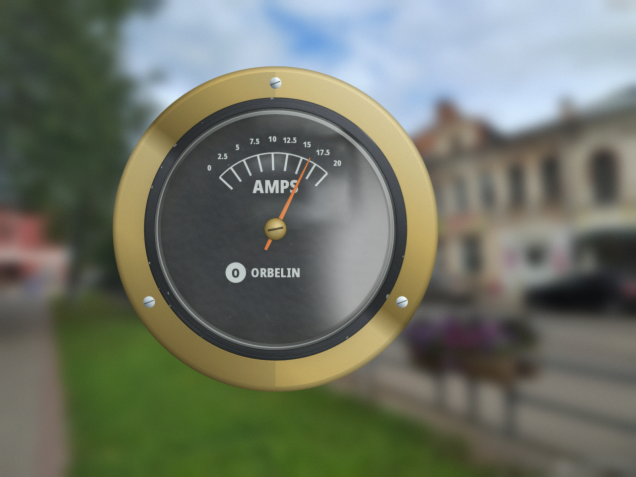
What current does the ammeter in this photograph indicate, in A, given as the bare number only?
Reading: 16.25
